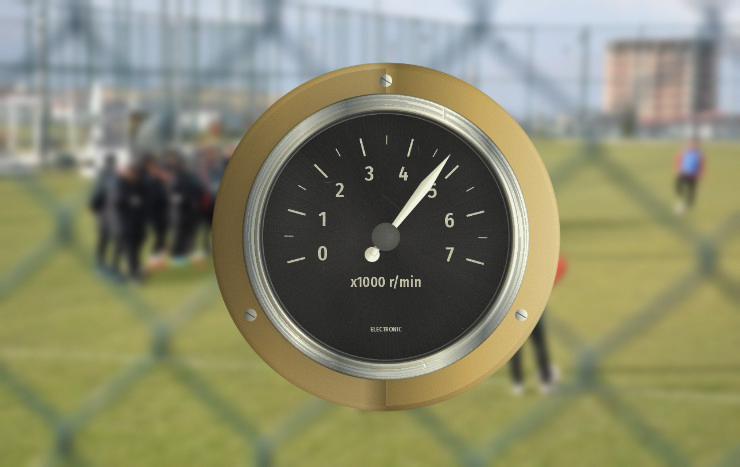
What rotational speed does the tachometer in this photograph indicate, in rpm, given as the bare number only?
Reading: 4750
